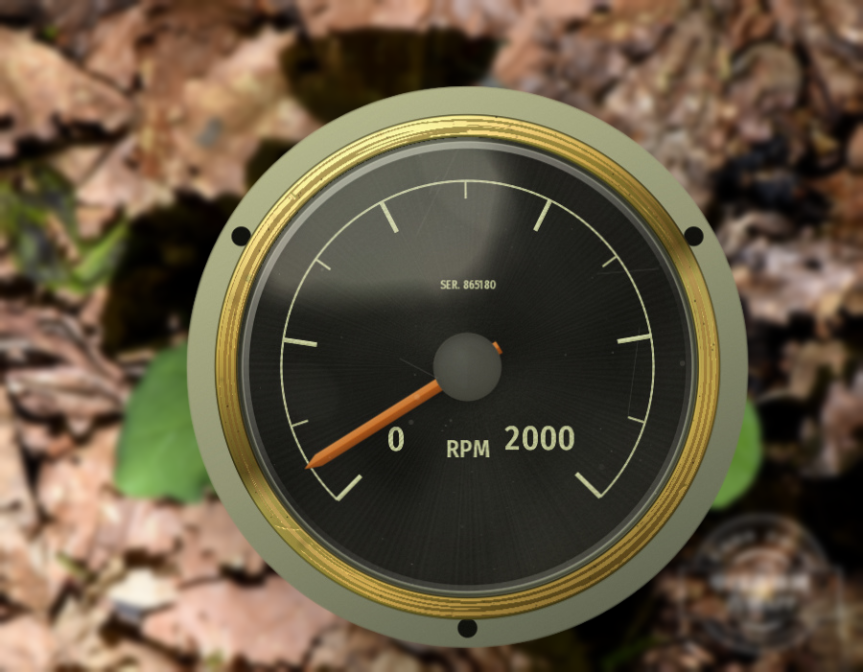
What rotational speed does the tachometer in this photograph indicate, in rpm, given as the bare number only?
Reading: 100
